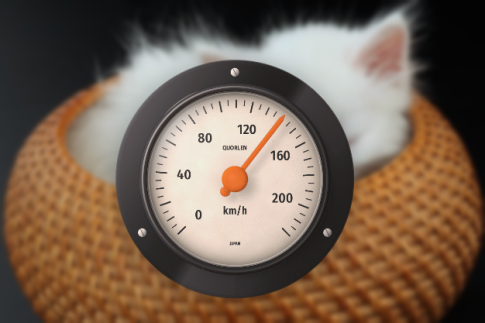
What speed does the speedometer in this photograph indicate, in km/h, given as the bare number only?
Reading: 140
